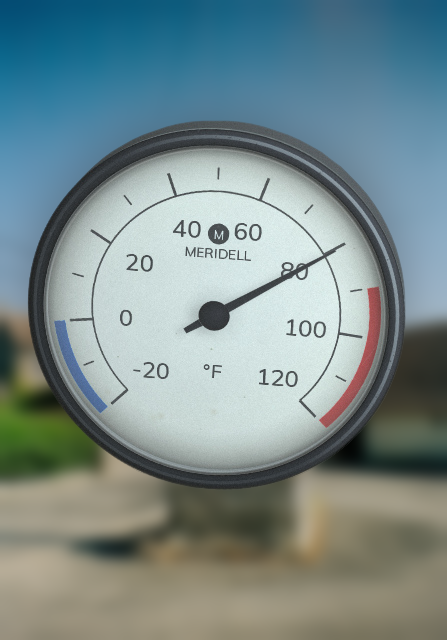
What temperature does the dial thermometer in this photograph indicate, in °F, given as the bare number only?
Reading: 80
